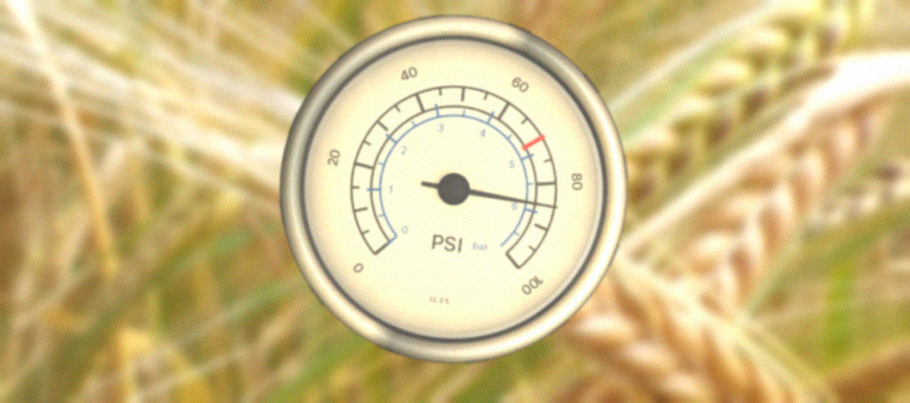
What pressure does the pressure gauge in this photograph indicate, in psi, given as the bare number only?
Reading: 85
